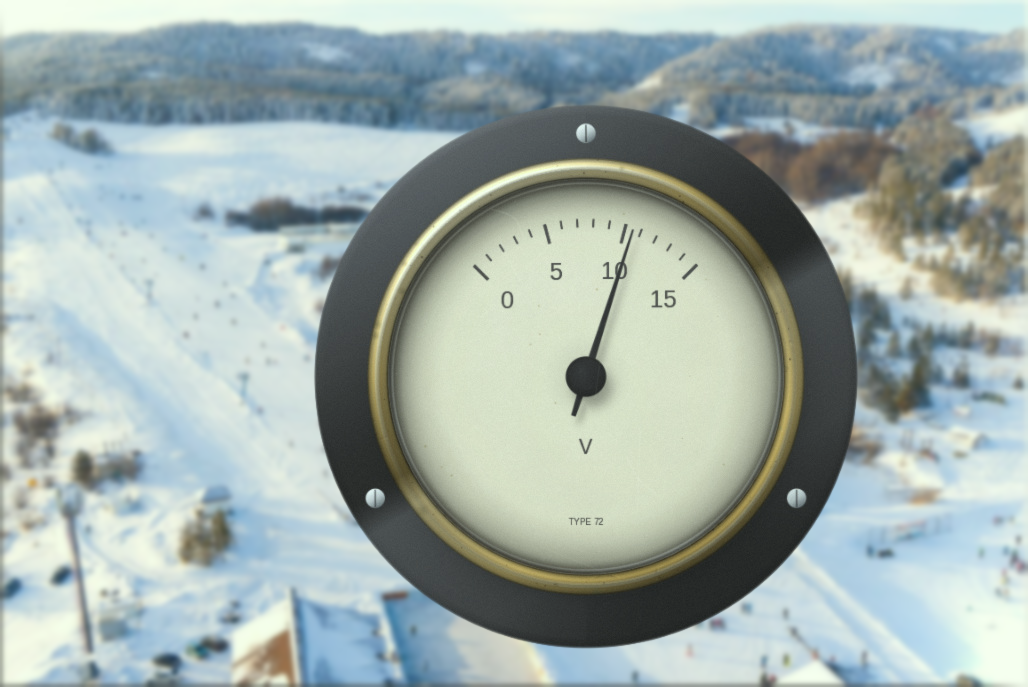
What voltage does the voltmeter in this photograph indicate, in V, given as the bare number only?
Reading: 10.5
